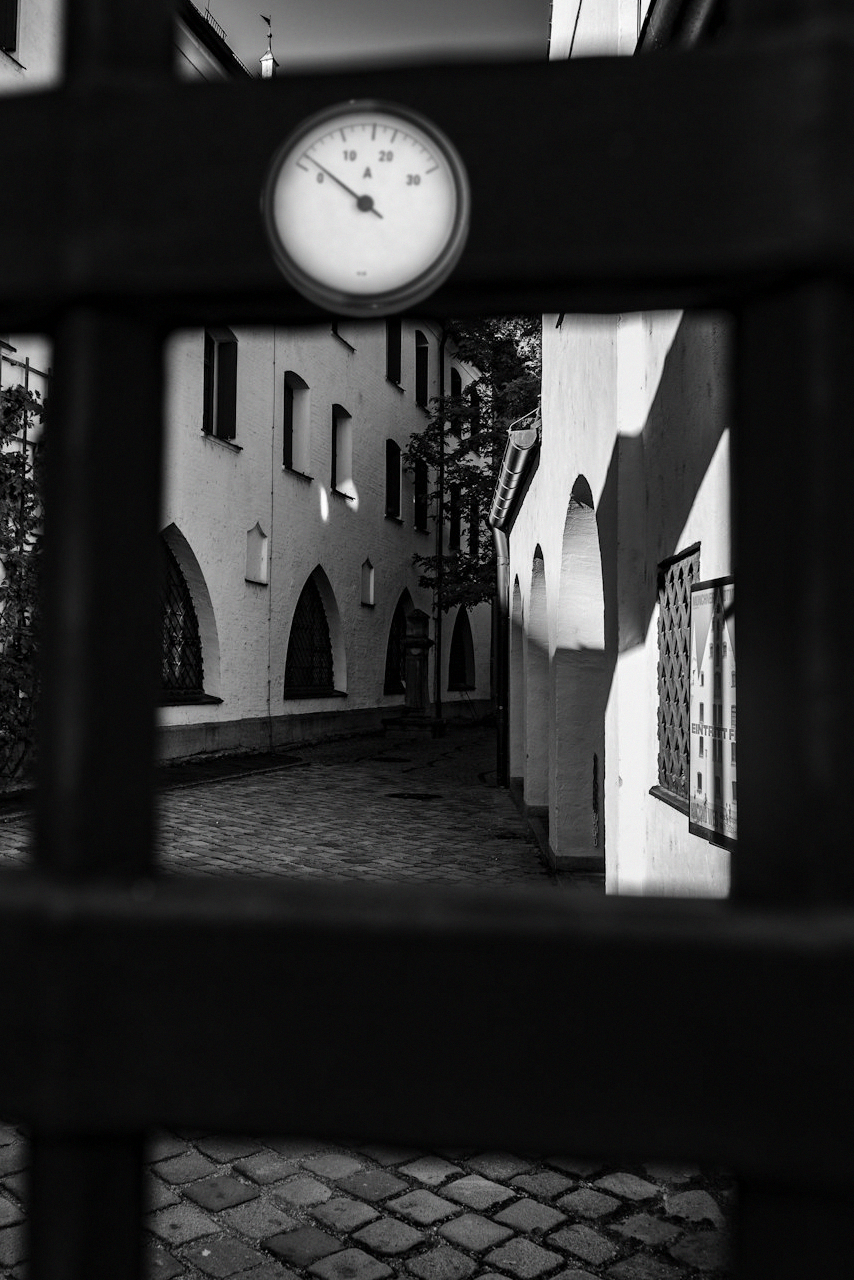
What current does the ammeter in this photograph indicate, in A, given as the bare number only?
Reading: 2
